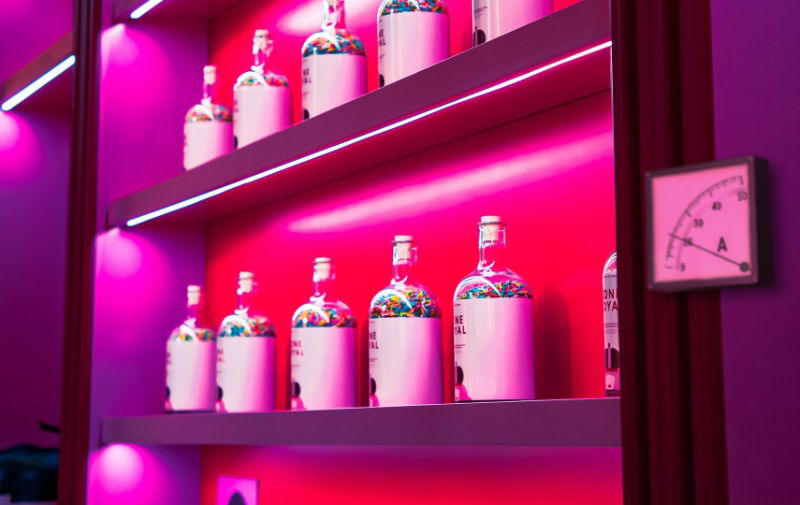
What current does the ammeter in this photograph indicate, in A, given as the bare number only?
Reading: 20
